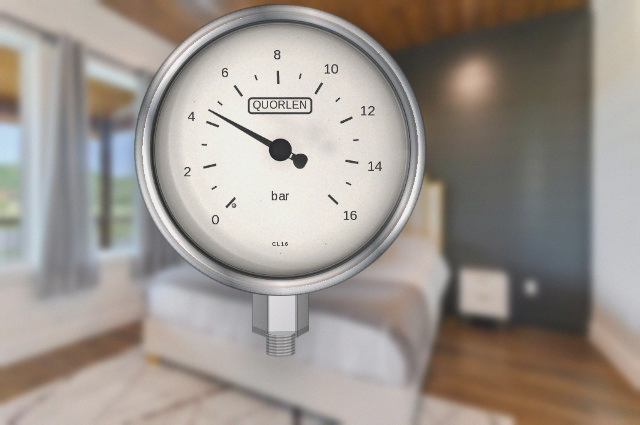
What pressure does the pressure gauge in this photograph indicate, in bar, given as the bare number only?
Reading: 4.5
